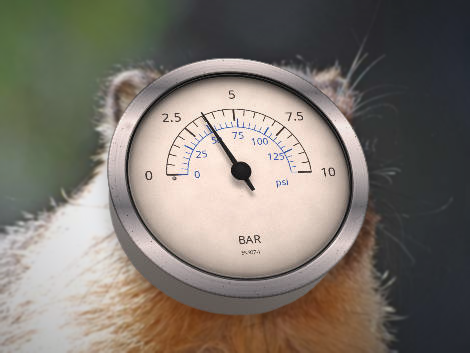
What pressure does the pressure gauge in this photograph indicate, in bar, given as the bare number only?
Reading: 3.5
